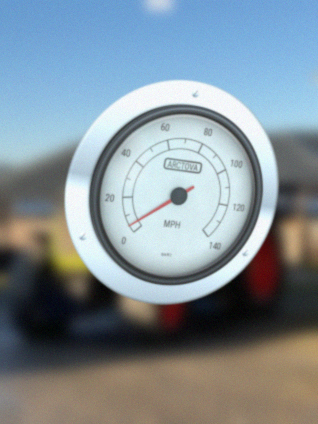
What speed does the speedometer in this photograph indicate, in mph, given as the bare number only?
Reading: 5
